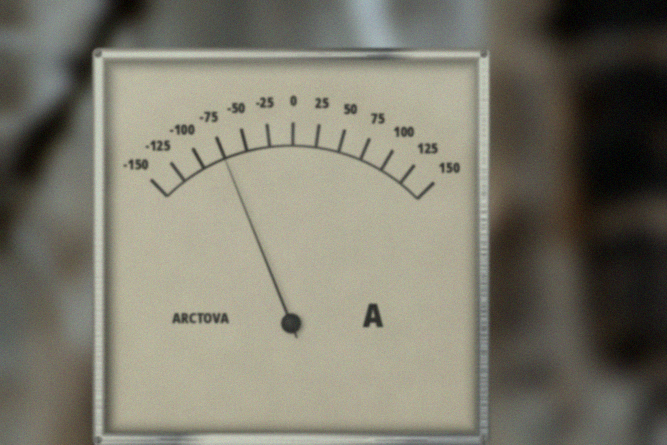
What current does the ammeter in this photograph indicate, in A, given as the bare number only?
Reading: -75
